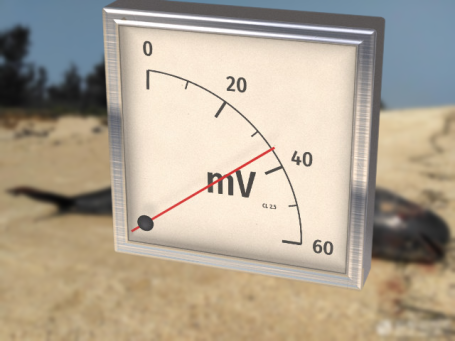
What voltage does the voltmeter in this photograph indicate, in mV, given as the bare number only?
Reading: 35
